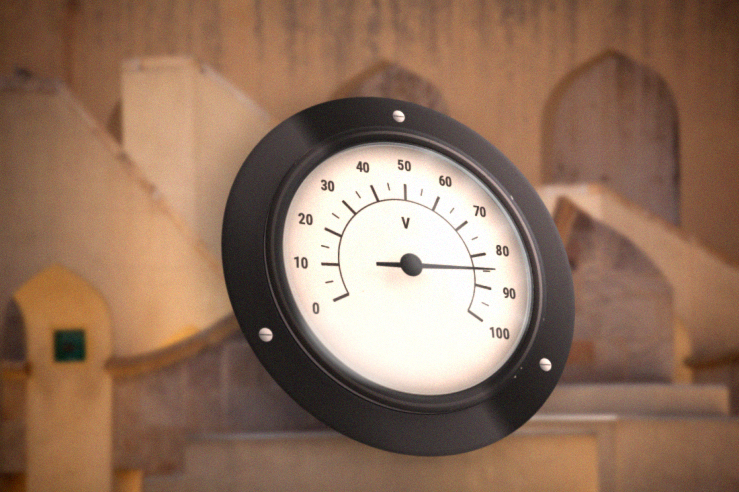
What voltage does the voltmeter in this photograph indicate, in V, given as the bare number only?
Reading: 85
